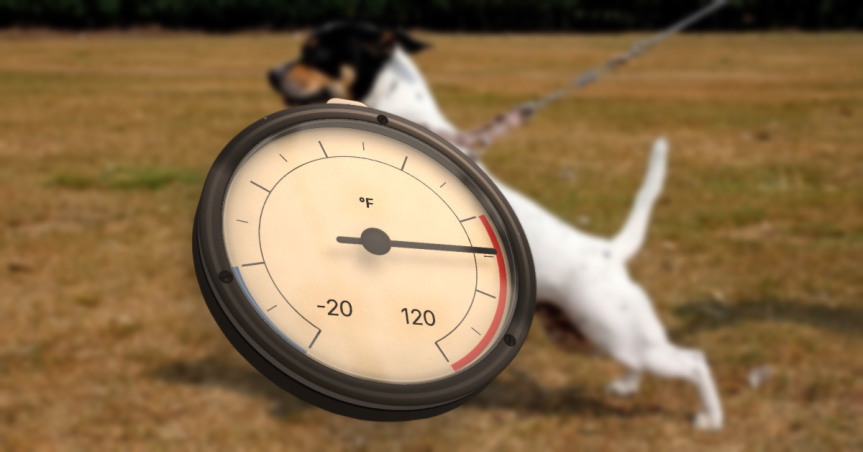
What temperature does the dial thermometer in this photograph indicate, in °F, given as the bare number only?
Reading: 90
